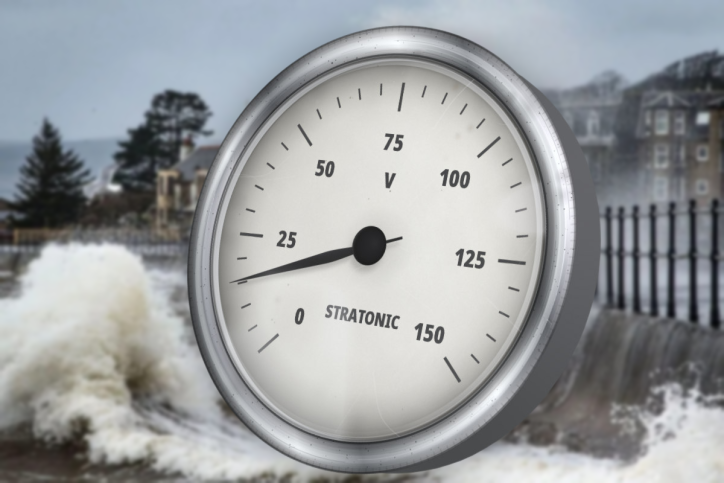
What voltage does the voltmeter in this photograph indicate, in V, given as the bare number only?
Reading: 15
